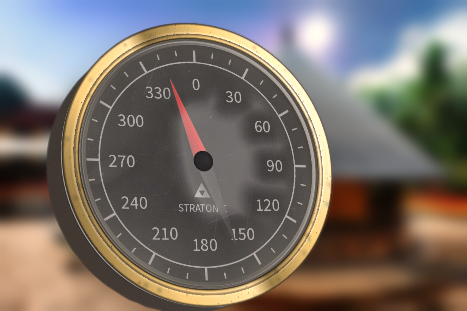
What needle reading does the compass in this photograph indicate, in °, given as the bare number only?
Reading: 340
